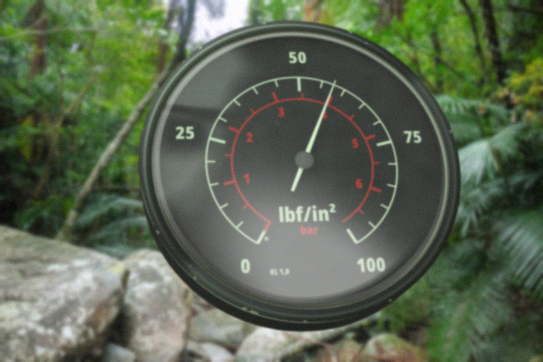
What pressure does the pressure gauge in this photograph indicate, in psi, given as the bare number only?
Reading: 57.5
